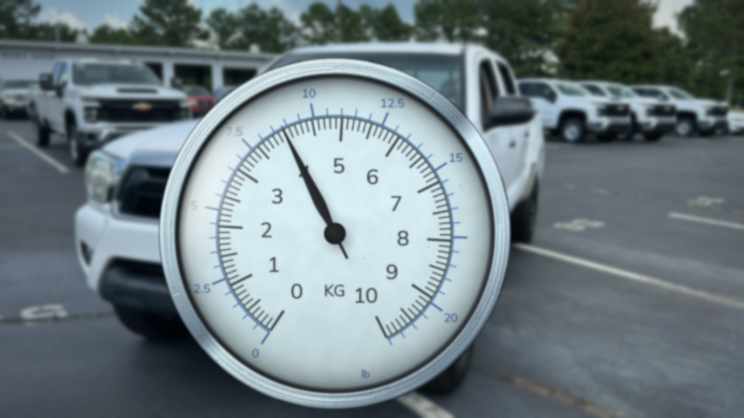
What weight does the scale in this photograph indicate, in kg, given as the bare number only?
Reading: 4
